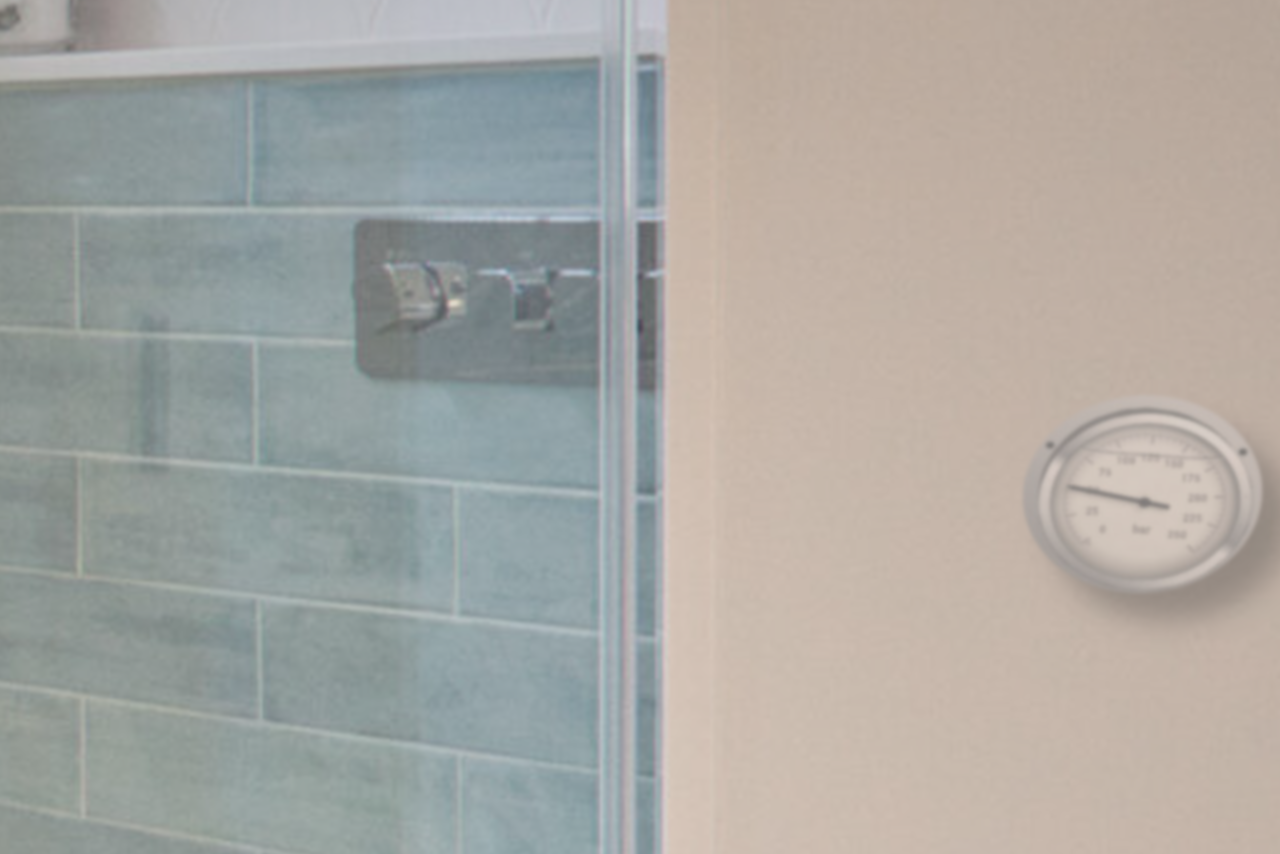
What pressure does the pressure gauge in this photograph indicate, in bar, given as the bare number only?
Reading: 50
